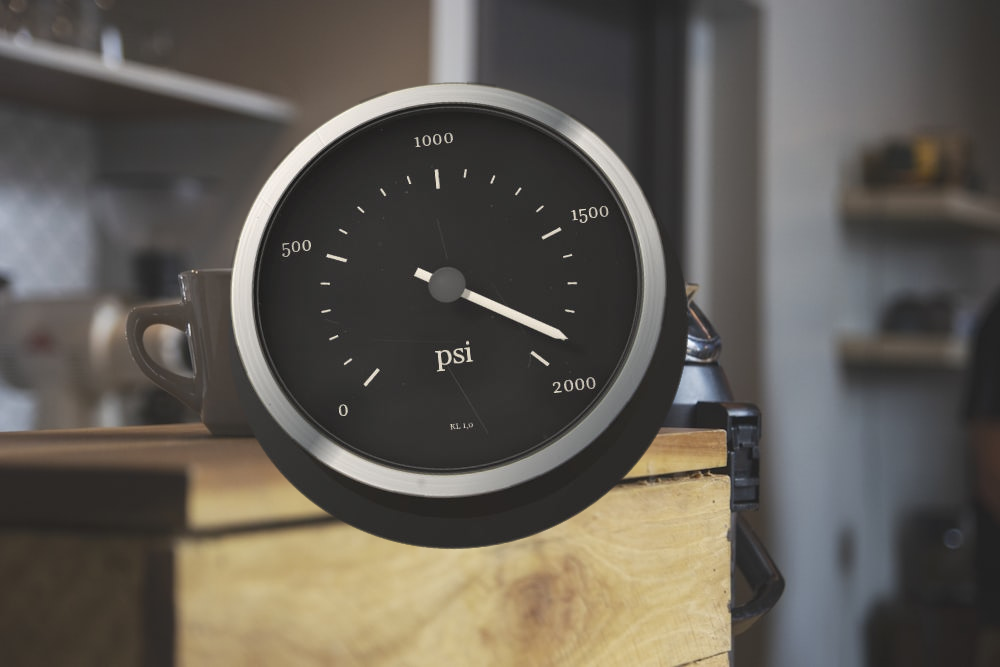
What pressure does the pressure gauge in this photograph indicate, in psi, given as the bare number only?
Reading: 1900
